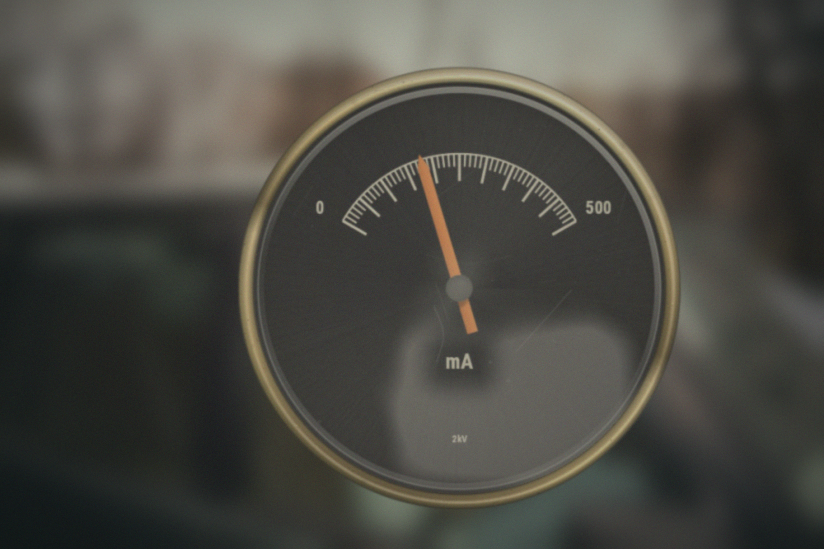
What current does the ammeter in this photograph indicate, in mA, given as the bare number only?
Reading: 180
